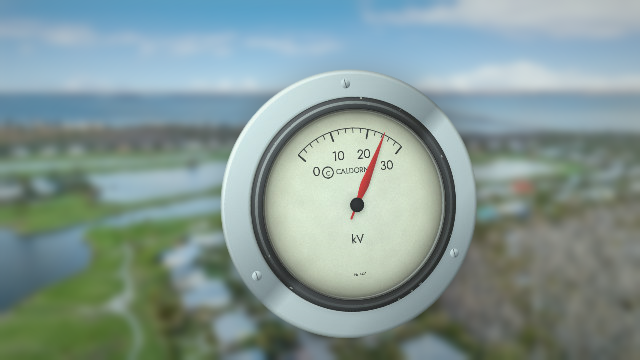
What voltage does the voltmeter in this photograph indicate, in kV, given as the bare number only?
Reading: 24
